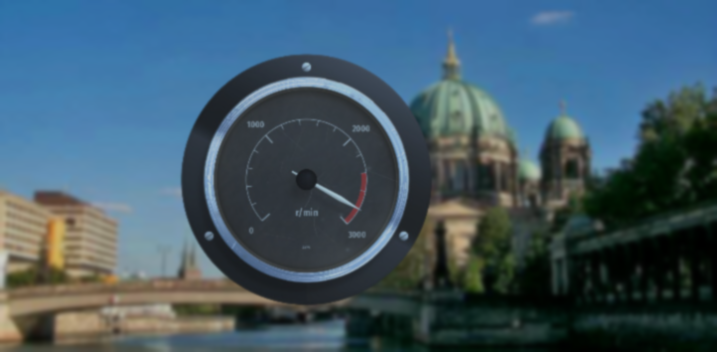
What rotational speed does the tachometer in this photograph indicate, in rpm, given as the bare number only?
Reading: 2800
